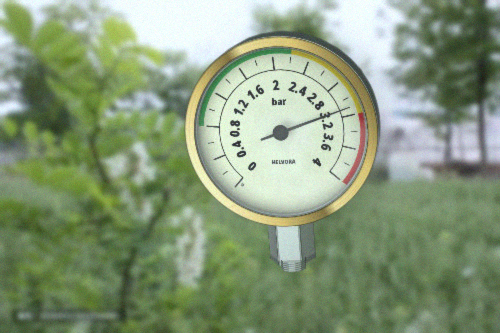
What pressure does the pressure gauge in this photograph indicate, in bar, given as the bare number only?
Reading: 3.1
